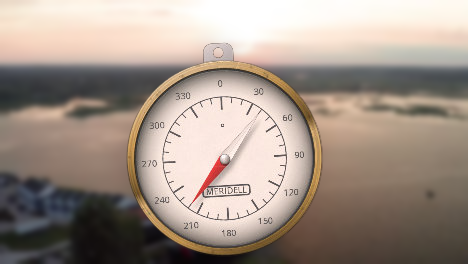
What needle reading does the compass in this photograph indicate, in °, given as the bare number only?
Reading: 220
